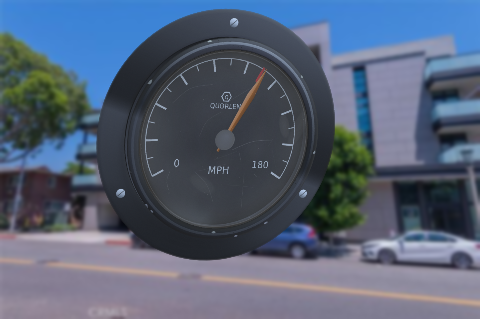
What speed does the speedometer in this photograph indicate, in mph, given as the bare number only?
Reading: 110
